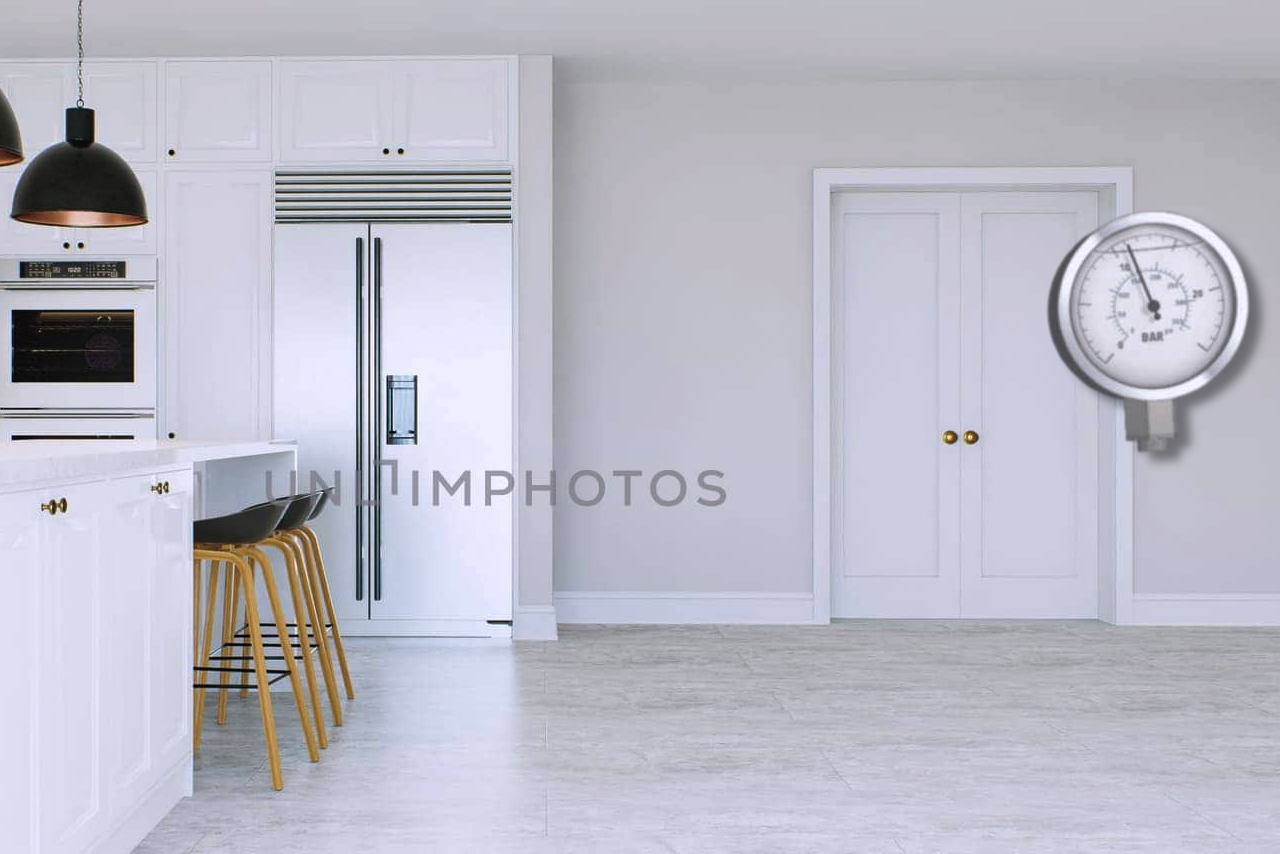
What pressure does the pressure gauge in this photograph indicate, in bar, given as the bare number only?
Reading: 11
